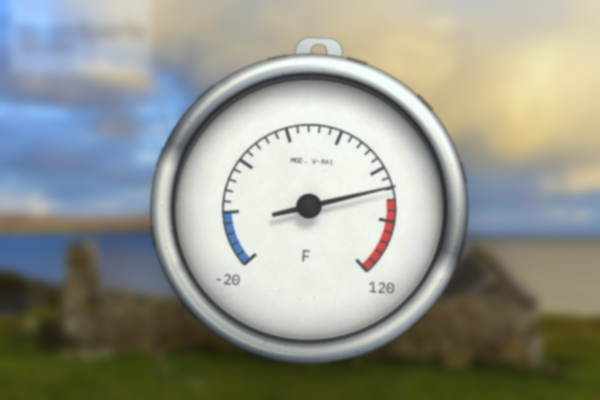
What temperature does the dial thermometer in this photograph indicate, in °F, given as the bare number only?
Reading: 88
